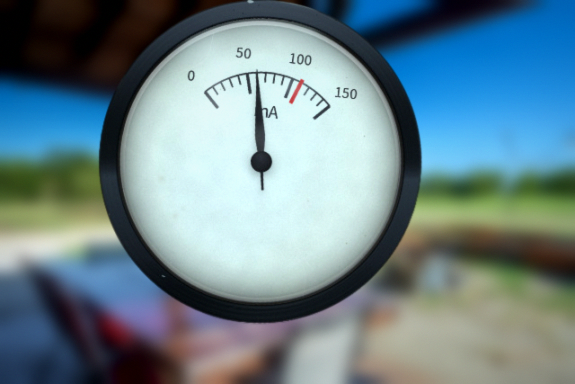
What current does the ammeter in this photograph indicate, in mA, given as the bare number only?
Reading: 60
